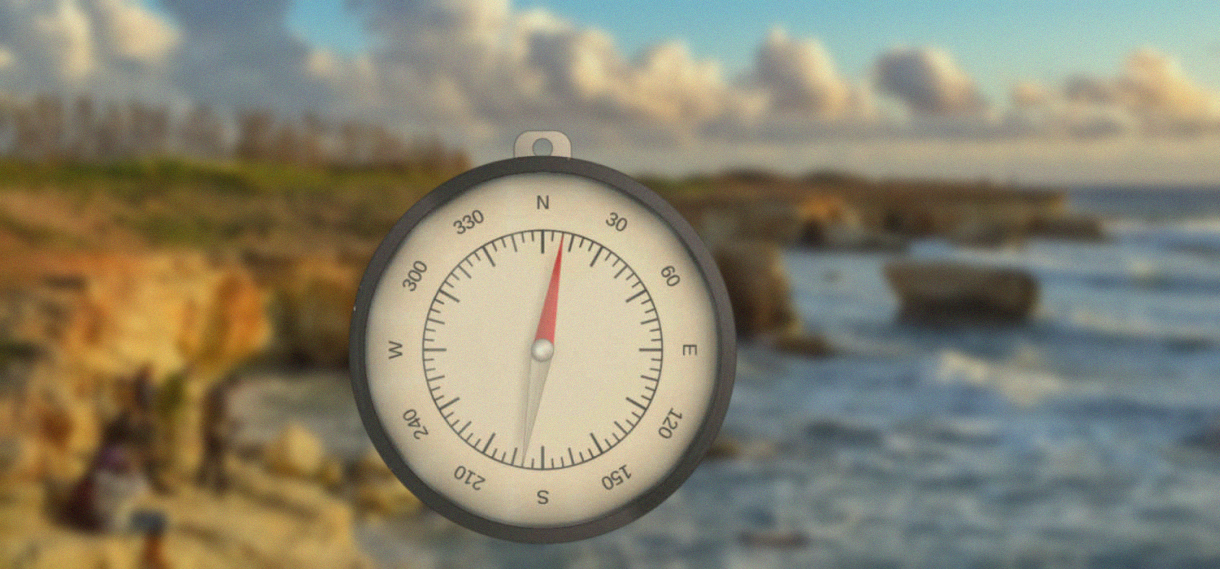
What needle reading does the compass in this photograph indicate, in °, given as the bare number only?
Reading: 10
